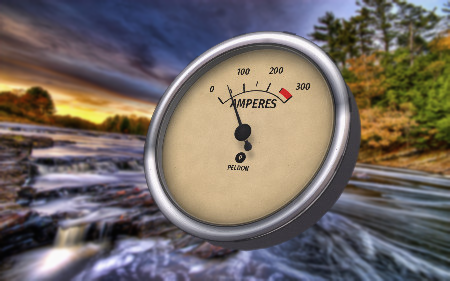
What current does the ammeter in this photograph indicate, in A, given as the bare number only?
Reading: 50
